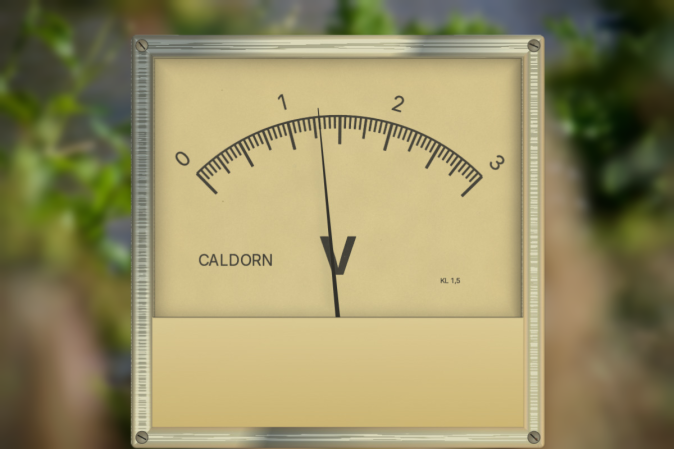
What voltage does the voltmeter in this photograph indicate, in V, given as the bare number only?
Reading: 1.3
